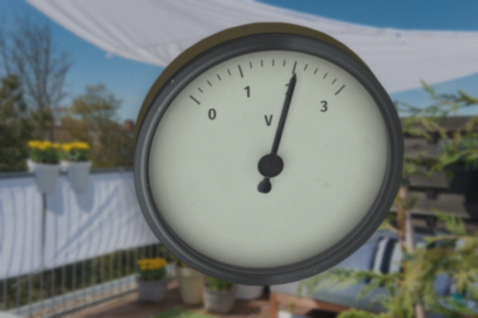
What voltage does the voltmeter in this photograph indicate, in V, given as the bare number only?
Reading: 2
